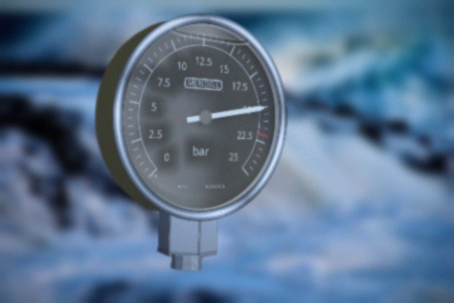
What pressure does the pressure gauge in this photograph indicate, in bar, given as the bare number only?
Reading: 20
